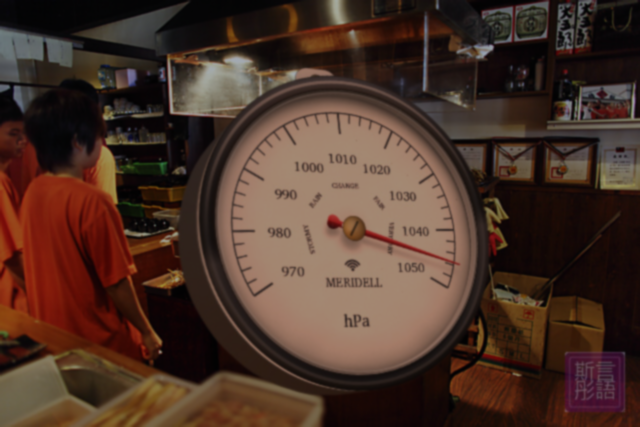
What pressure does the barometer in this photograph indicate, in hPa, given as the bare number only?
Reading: 1046
